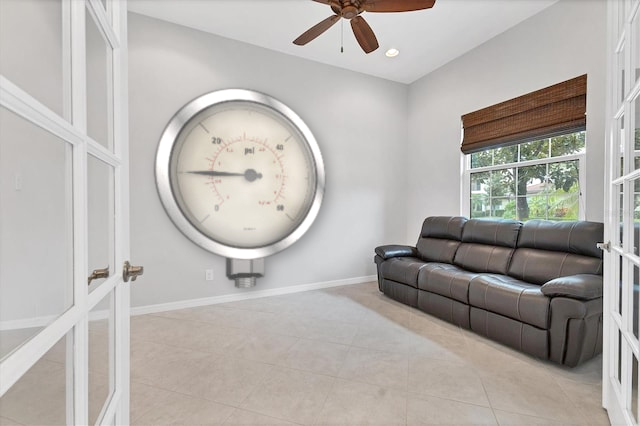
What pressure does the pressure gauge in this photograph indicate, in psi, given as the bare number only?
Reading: 10
